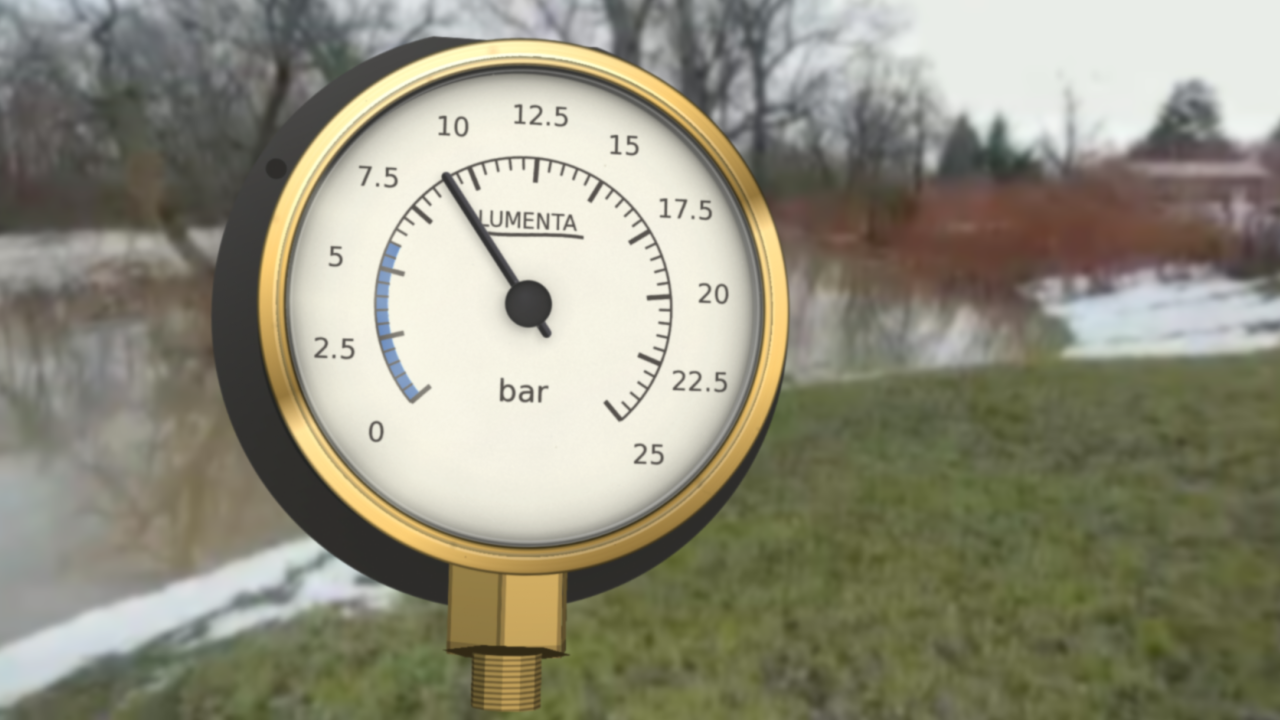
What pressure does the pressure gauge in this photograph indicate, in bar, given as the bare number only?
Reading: 9
